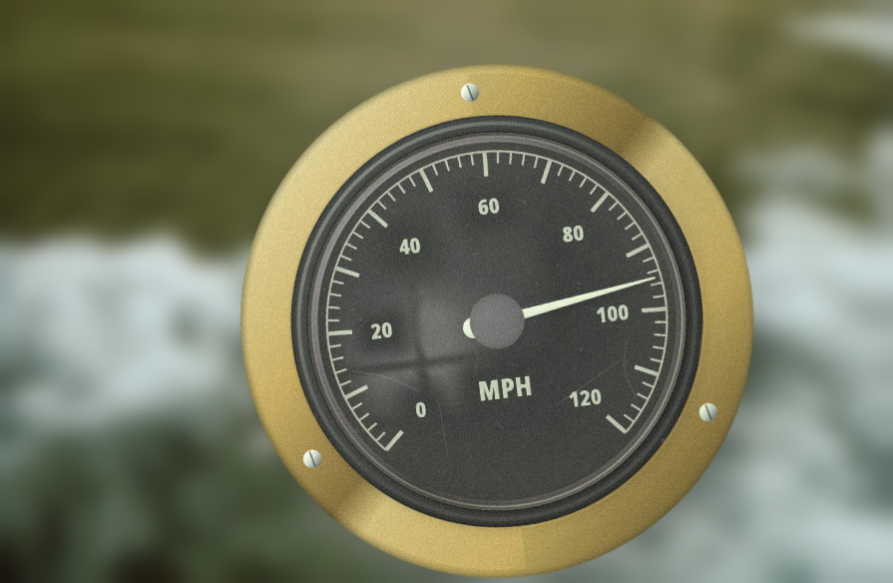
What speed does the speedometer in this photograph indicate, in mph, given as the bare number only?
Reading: 95
